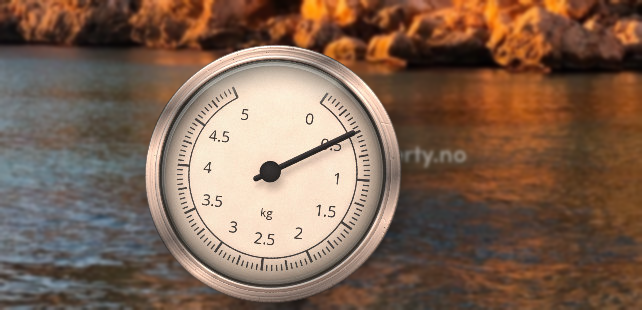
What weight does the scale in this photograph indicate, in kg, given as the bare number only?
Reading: 0.5
